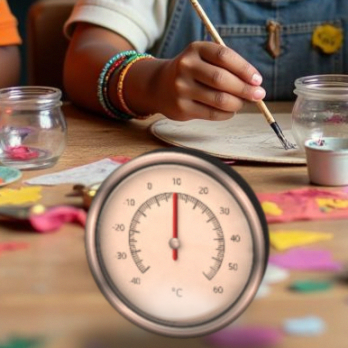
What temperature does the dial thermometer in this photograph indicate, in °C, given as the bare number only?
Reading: 10
